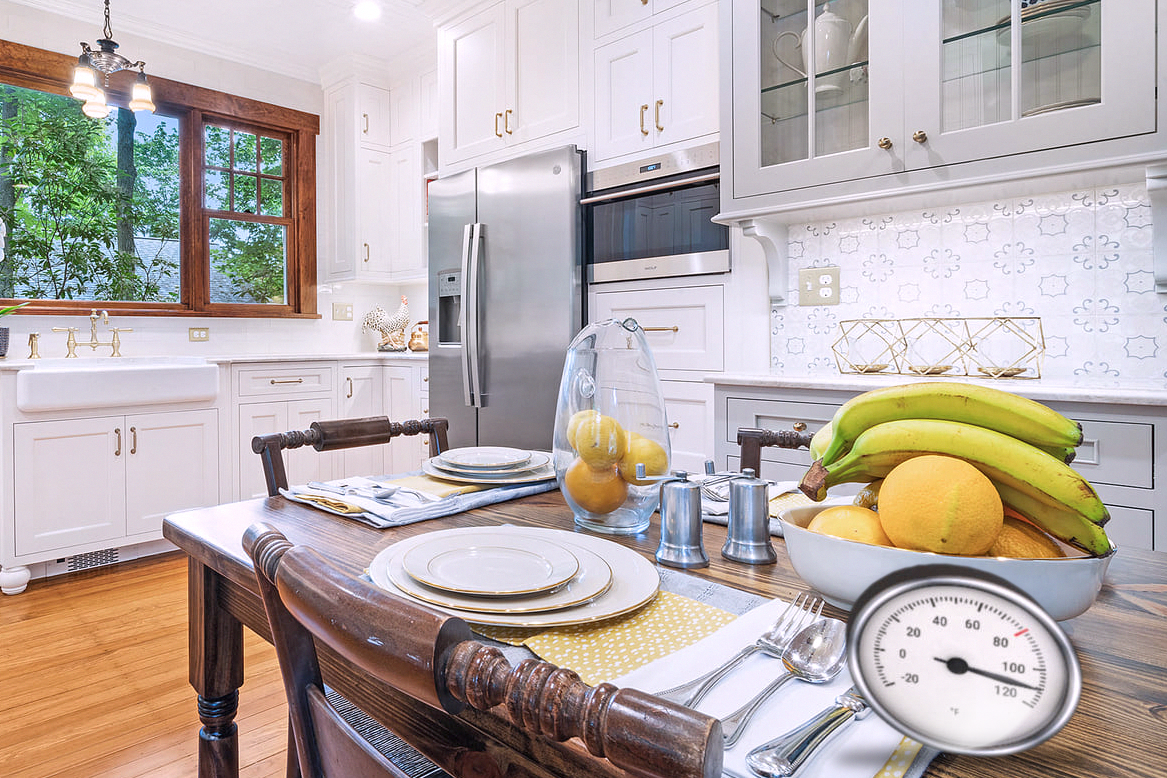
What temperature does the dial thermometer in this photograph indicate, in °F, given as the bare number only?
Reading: 110
